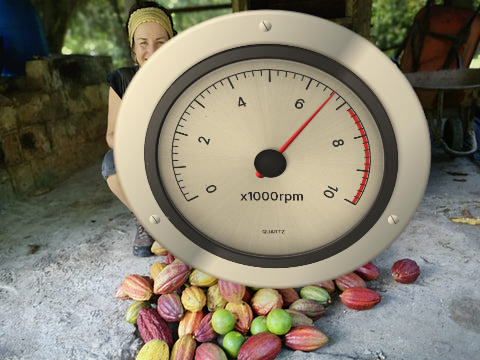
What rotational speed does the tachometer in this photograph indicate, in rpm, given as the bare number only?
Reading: 6600
